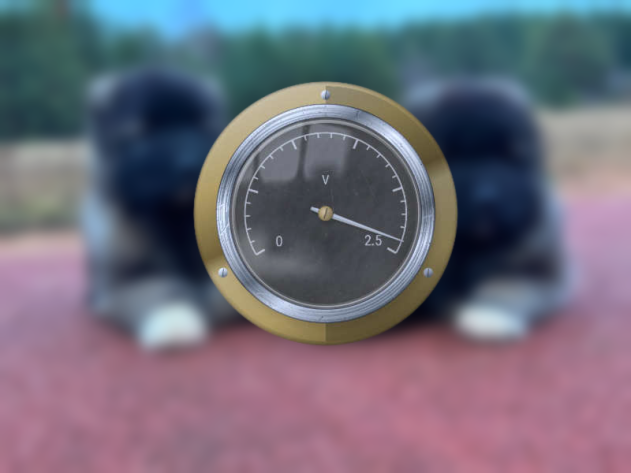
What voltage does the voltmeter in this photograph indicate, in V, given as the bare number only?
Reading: 2.4
